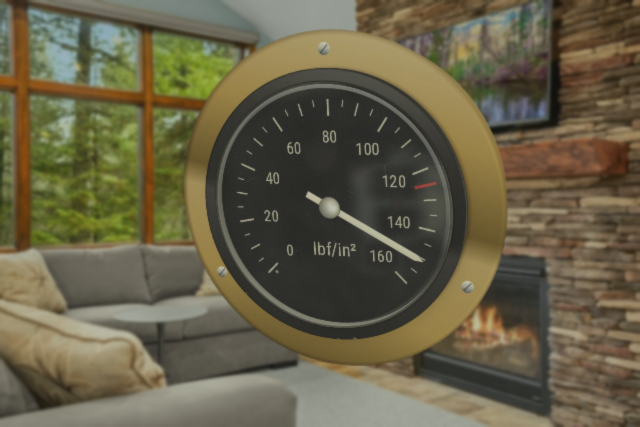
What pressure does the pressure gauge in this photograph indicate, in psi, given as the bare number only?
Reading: 150
